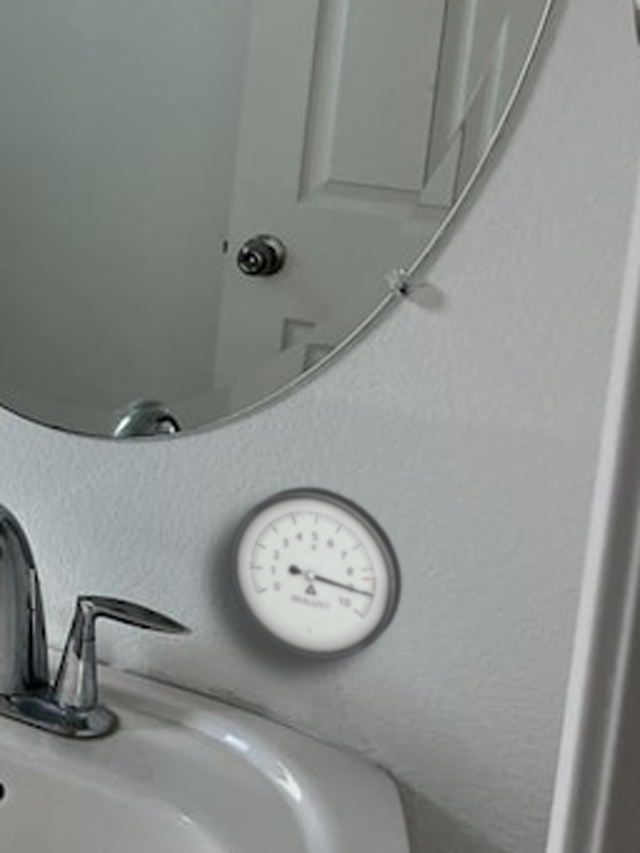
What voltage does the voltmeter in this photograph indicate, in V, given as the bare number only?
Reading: 9
